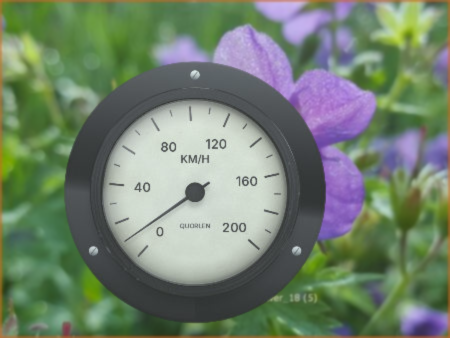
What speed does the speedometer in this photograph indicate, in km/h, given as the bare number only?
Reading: 10
